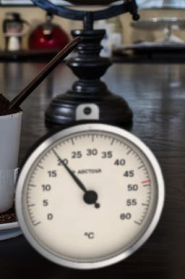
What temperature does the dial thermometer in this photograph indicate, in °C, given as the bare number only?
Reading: 20
